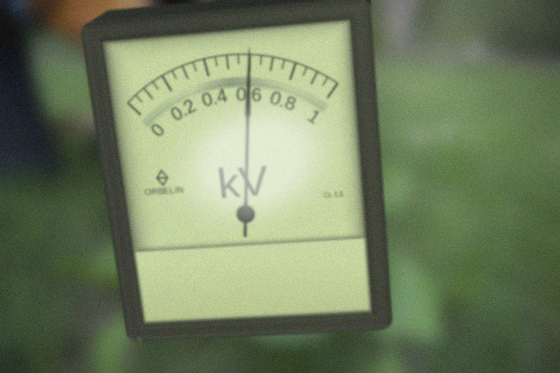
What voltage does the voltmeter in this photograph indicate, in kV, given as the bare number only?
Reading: 0.6
